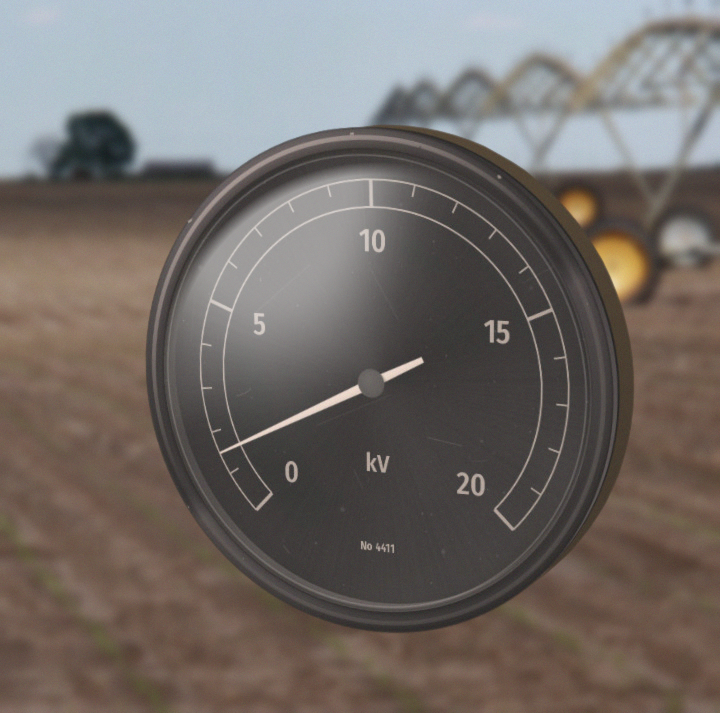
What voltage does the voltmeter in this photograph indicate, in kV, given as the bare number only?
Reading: 1.5
